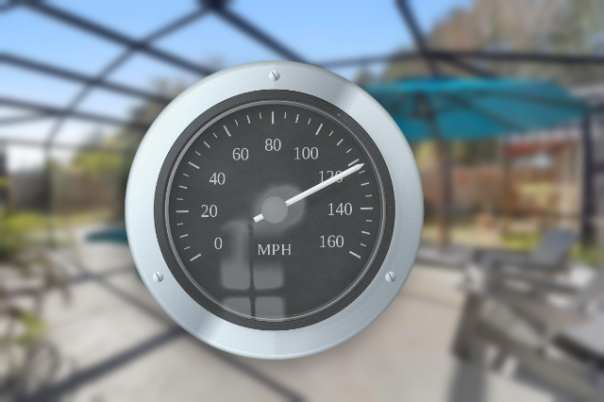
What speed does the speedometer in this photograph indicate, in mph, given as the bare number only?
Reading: 122.5
